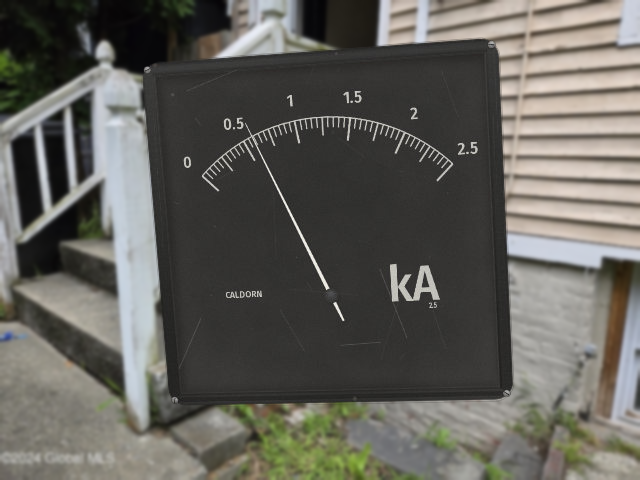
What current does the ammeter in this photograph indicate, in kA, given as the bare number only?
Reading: 0.6
